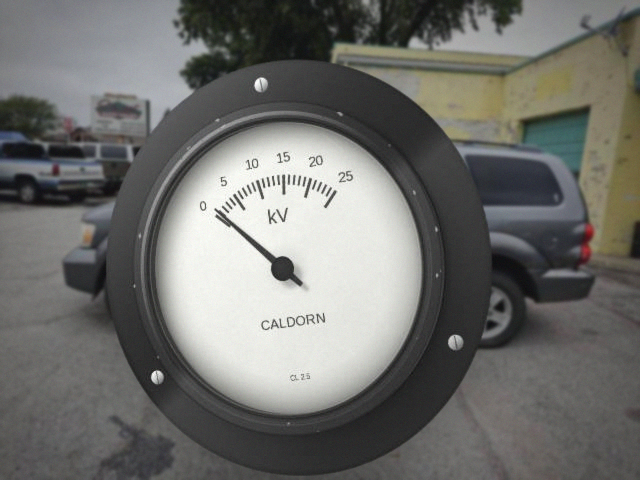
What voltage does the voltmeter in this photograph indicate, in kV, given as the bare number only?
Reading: 1
